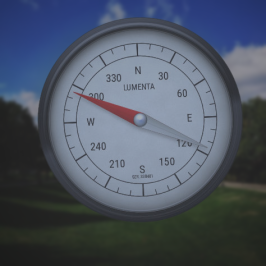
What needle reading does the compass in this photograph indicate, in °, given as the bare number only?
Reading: 295
